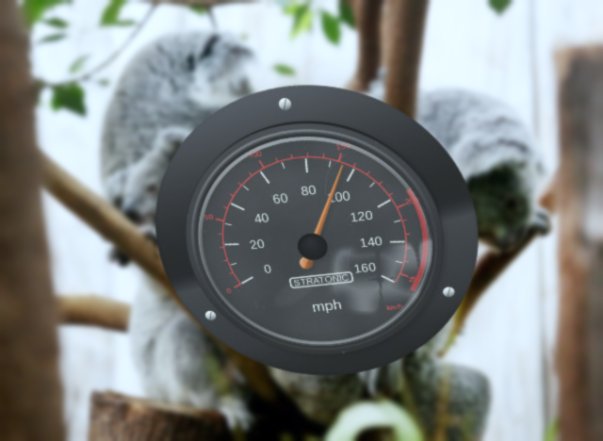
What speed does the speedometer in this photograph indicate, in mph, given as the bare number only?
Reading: 95
